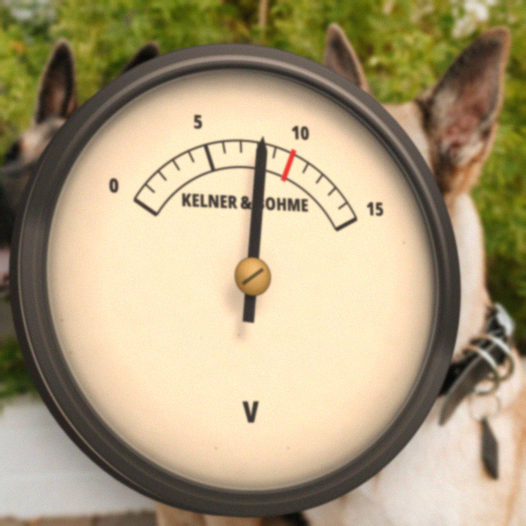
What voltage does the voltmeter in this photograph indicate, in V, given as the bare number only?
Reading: 8
